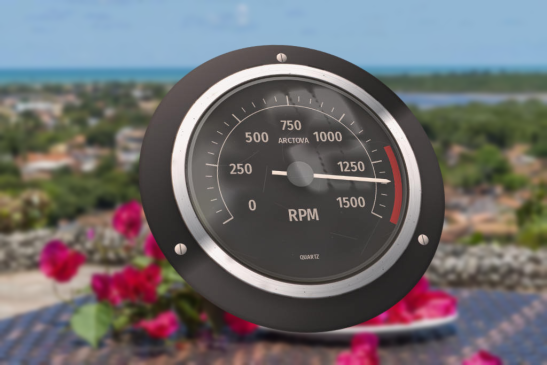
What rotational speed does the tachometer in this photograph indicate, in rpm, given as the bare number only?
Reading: 1350
